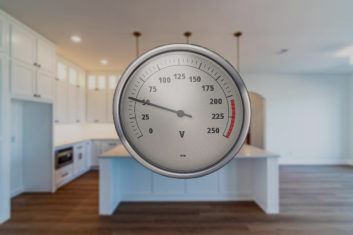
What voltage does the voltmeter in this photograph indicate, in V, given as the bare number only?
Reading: 50
